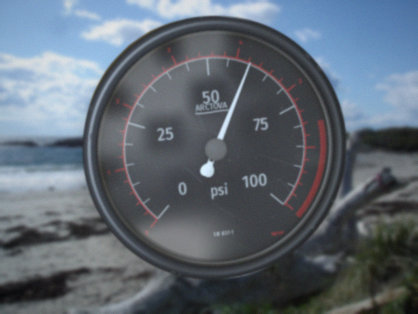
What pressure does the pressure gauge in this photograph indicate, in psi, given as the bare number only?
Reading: 60
